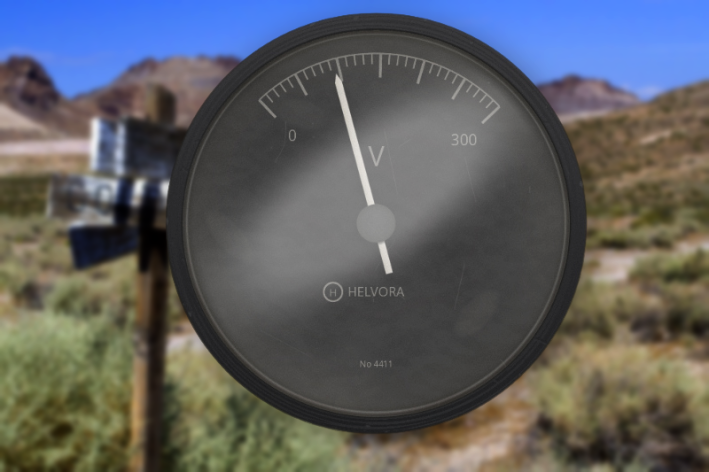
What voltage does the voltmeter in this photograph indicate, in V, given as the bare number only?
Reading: 95
